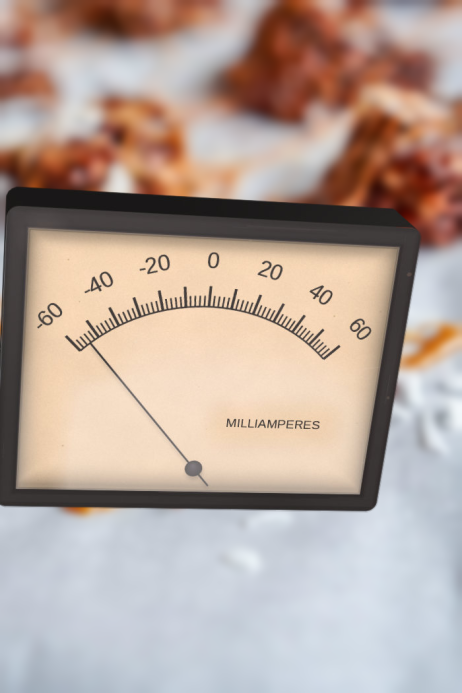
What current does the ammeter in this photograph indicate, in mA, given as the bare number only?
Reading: -54
